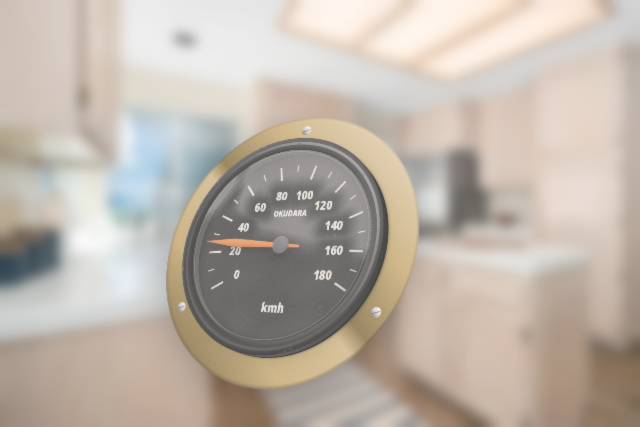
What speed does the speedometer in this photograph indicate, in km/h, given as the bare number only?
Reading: 25
